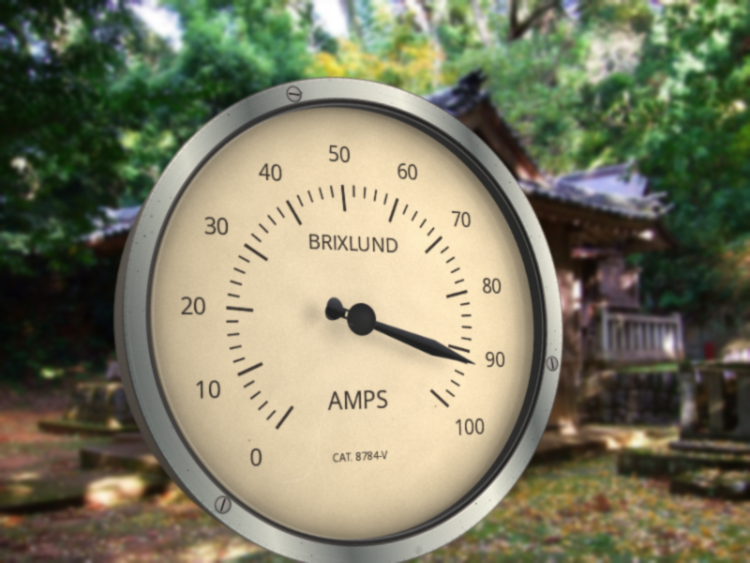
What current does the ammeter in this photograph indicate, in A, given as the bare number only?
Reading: 92
